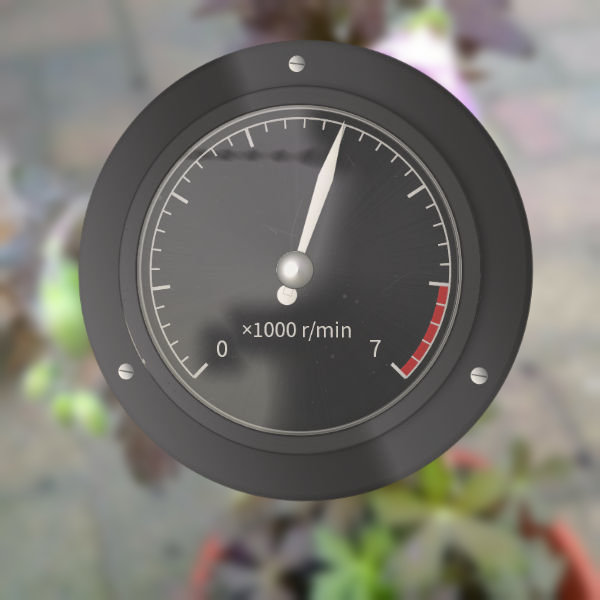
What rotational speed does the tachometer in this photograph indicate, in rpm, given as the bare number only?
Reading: 4000
